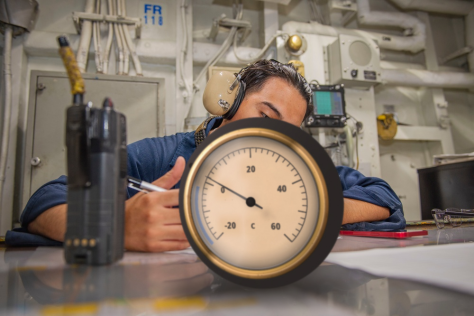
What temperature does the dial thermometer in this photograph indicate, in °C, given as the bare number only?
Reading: 2
